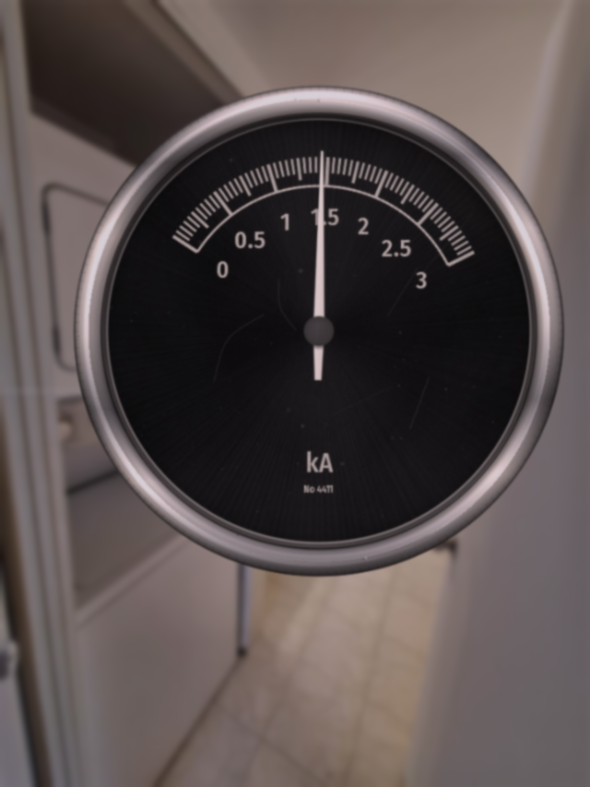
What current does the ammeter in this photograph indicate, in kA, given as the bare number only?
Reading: 1.45
